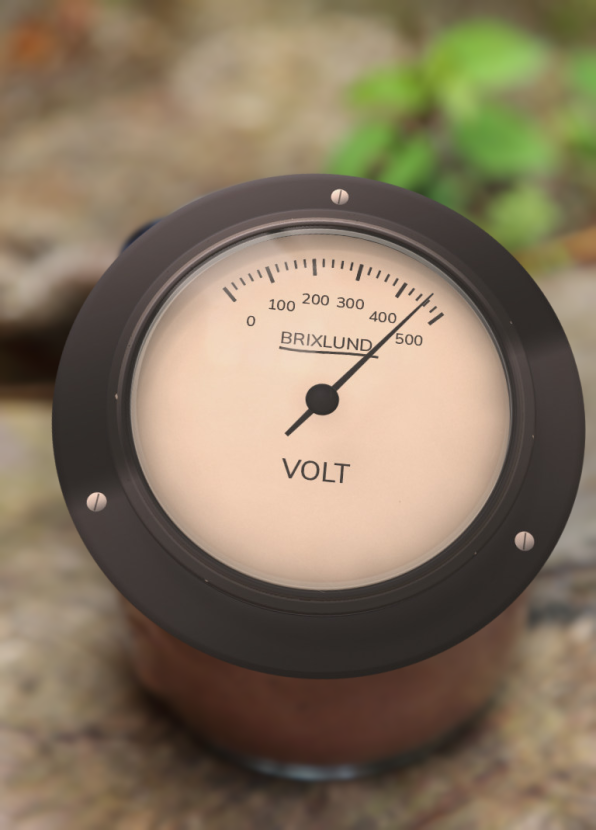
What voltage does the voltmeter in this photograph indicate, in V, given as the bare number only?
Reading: 460
